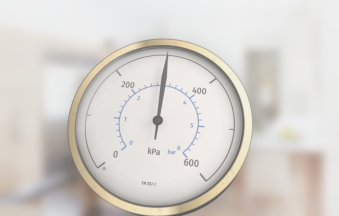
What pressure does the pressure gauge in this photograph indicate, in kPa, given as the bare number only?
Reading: 300
